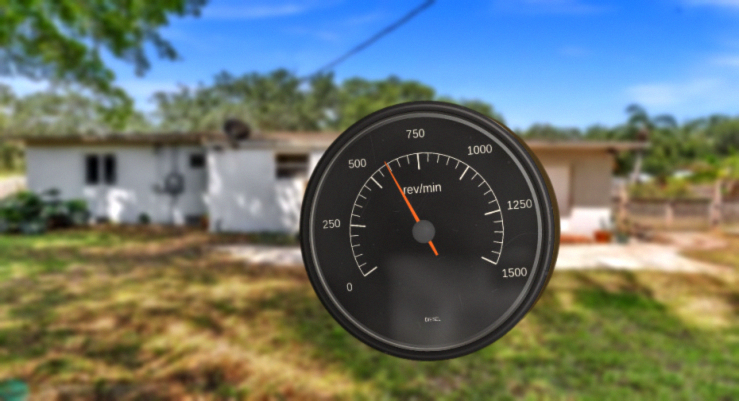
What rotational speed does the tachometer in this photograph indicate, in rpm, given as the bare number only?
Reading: 600
